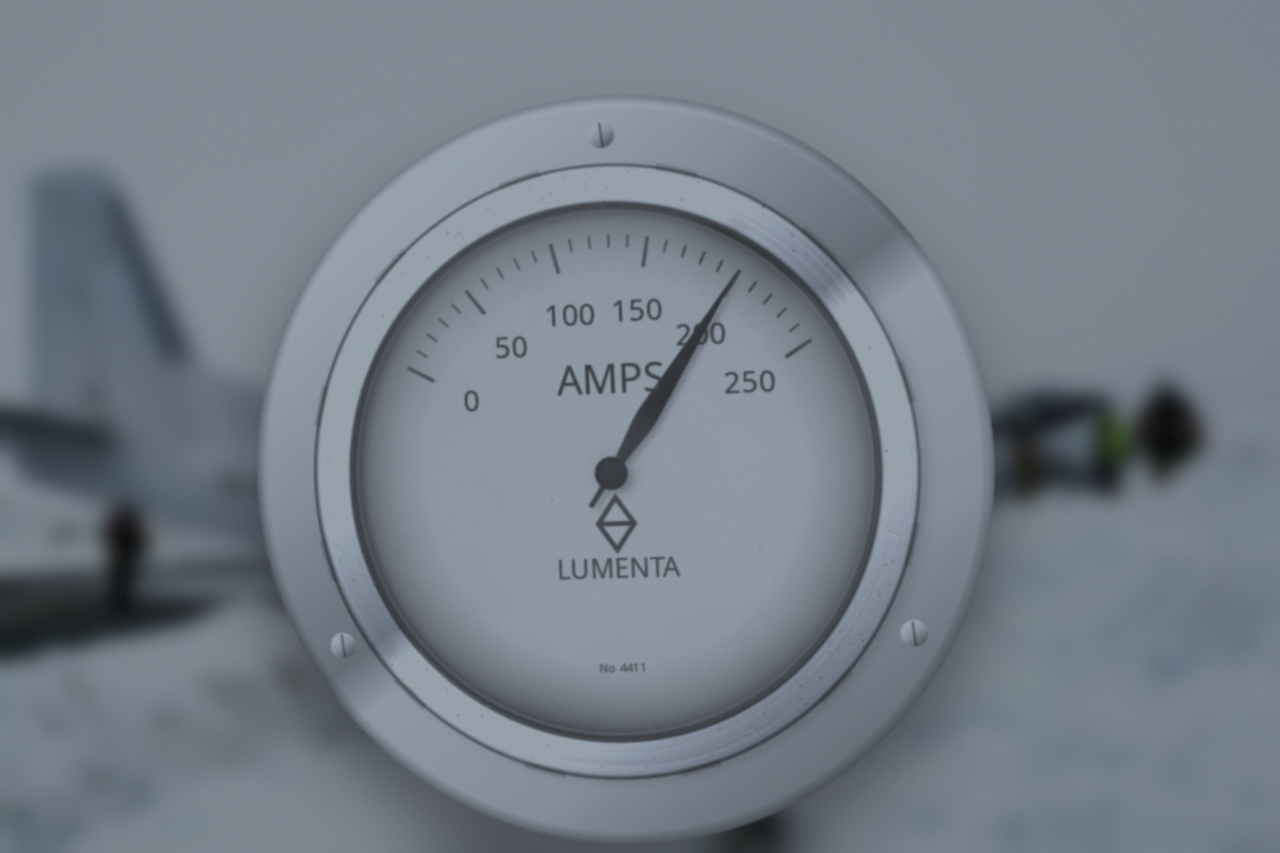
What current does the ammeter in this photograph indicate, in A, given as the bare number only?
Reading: 200
